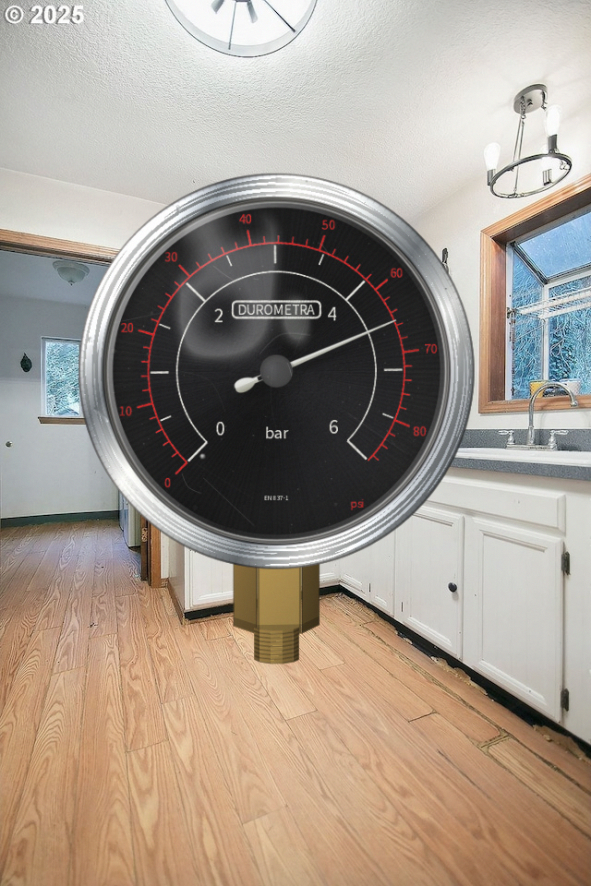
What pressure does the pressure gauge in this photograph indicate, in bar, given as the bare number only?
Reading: 4.5
